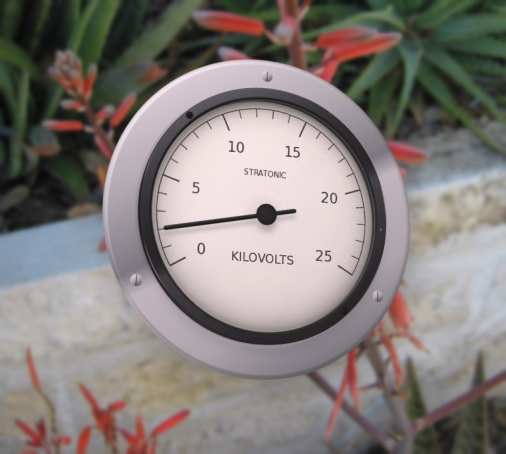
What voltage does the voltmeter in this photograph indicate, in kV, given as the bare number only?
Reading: 2
